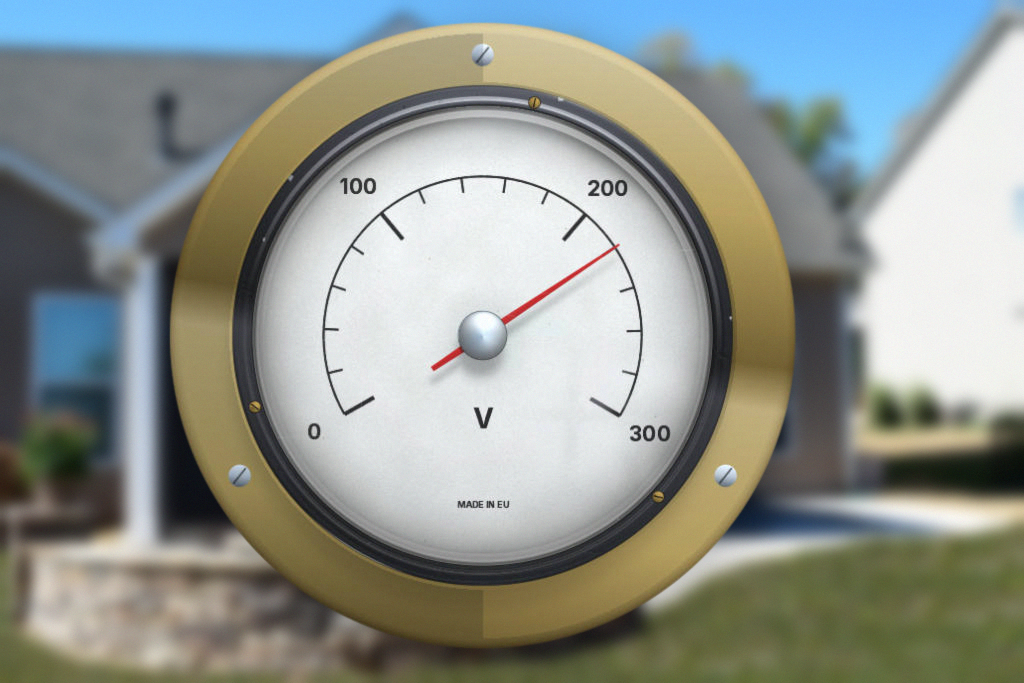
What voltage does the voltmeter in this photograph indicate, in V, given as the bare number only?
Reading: 220
